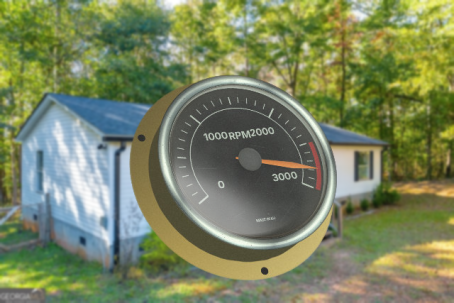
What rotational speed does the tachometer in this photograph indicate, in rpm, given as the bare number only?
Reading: 2800
